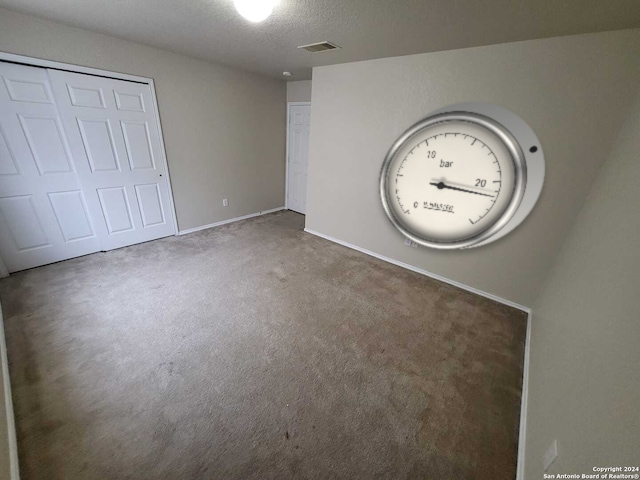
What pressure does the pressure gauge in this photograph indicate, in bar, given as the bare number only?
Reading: 21.5
